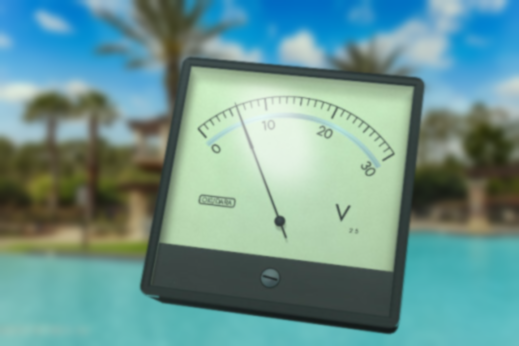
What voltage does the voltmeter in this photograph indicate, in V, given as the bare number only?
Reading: 6
